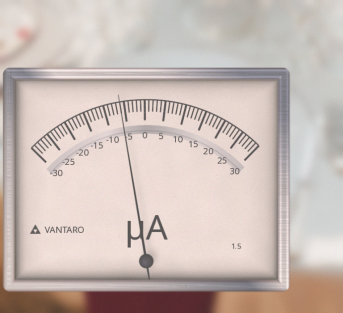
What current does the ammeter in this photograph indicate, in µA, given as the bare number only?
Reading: -6
